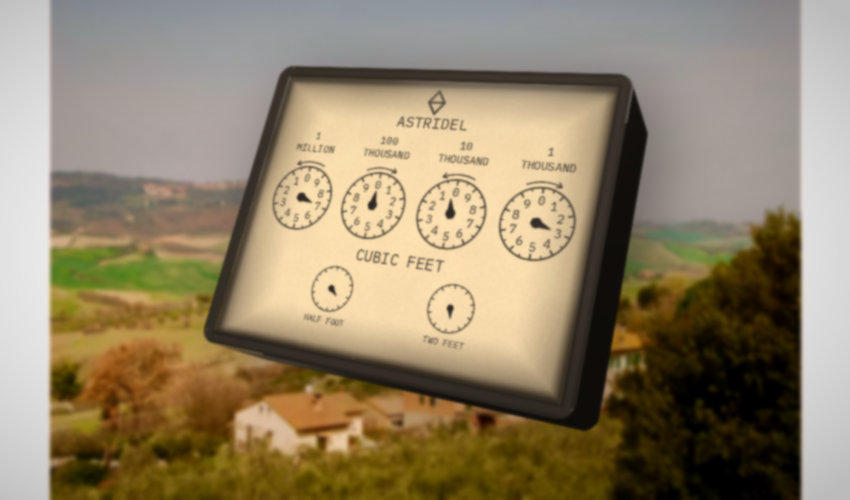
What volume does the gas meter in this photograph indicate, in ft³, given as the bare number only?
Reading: 700300
